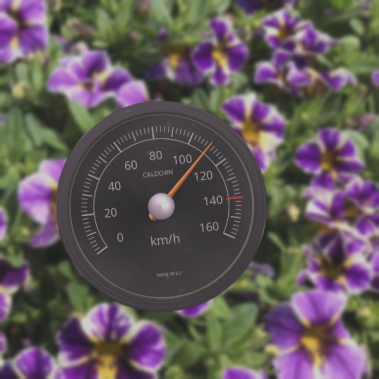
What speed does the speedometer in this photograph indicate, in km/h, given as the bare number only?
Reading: 110
